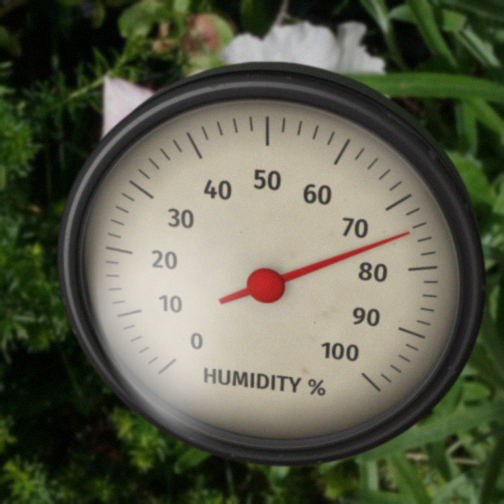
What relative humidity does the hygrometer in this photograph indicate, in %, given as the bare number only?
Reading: 74
